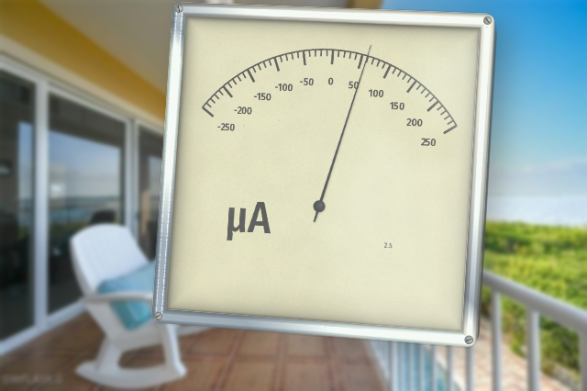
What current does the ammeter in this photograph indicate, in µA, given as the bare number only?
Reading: 60
